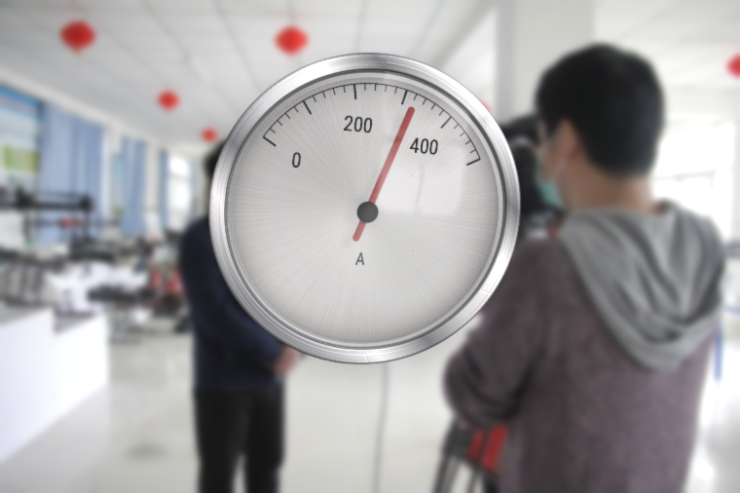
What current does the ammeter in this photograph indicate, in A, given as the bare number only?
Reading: 320
